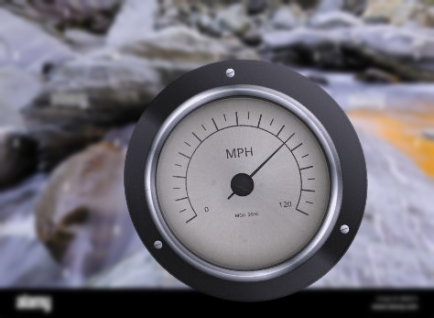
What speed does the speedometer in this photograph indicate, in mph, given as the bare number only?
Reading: 85
